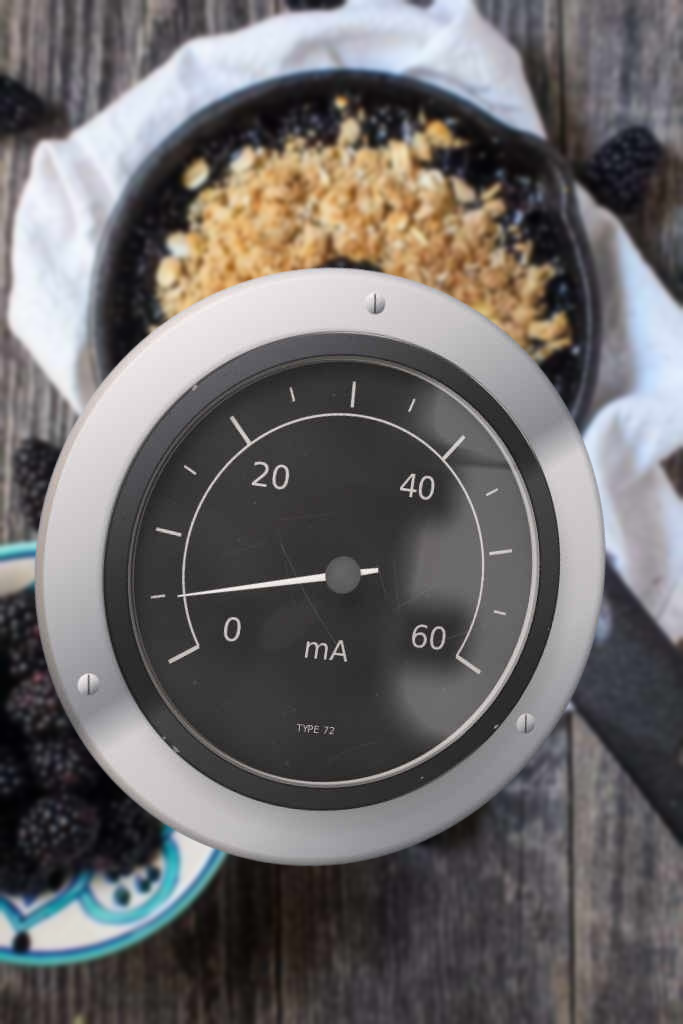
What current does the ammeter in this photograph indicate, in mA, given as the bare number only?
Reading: 5
